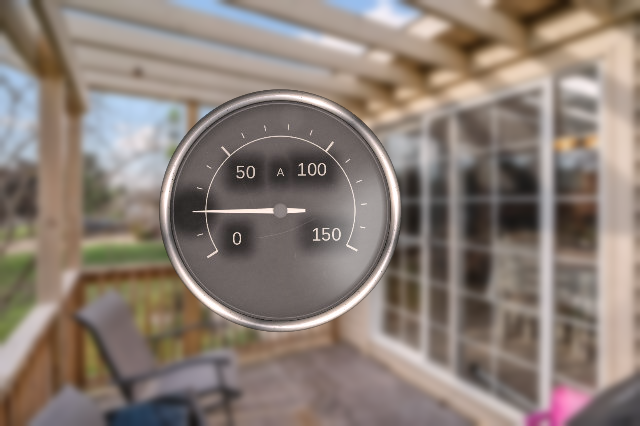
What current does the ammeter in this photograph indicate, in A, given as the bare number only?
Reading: 20
